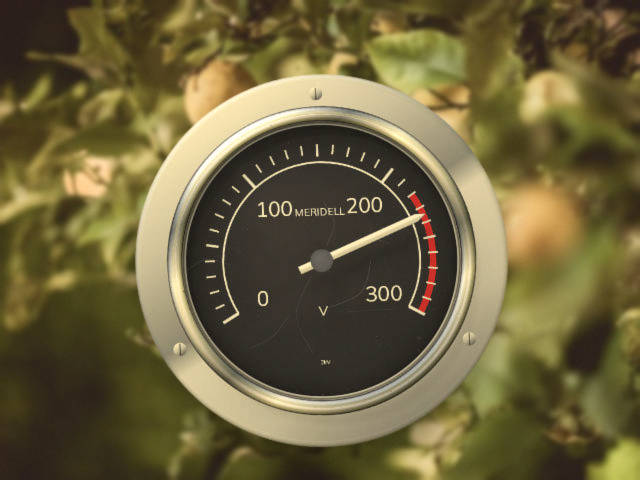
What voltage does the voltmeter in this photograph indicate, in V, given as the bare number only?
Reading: 235
